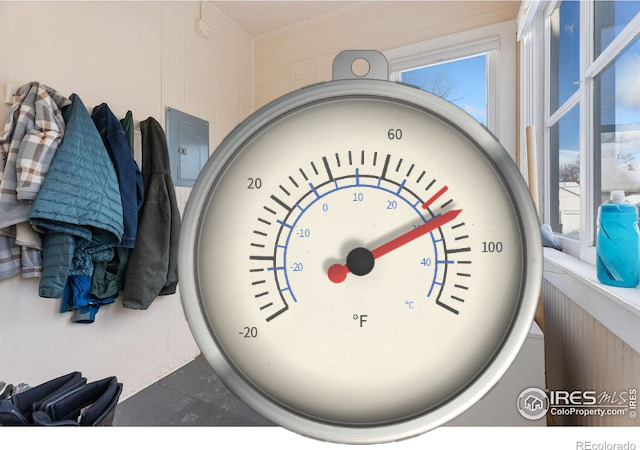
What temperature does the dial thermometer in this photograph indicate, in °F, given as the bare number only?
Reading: 88
